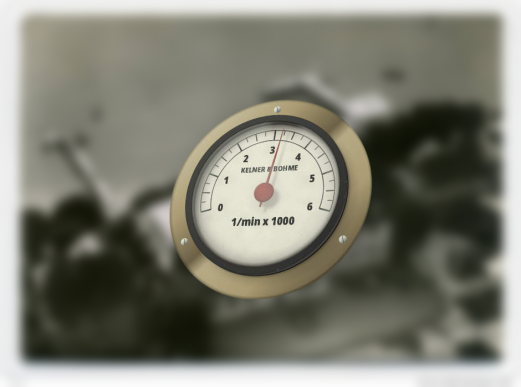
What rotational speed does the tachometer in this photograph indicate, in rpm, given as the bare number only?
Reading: 3250
